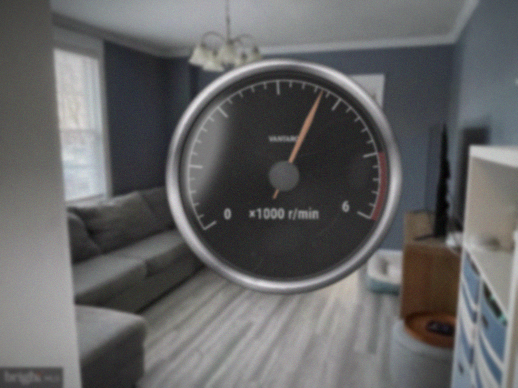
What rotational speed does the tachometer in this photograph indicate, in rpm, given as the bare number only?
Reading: 3700
